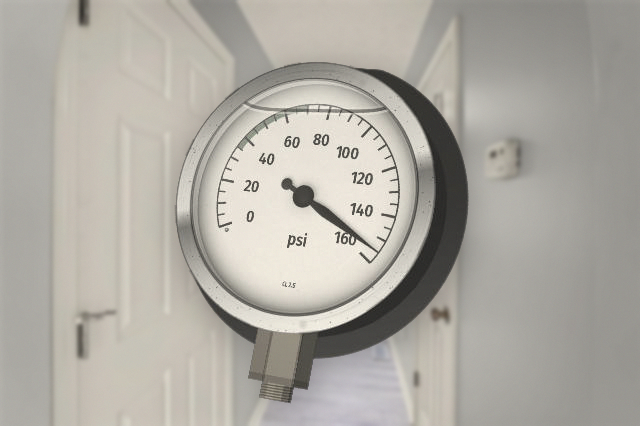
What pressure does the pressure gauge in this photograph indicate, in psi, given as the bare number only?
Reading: 155
